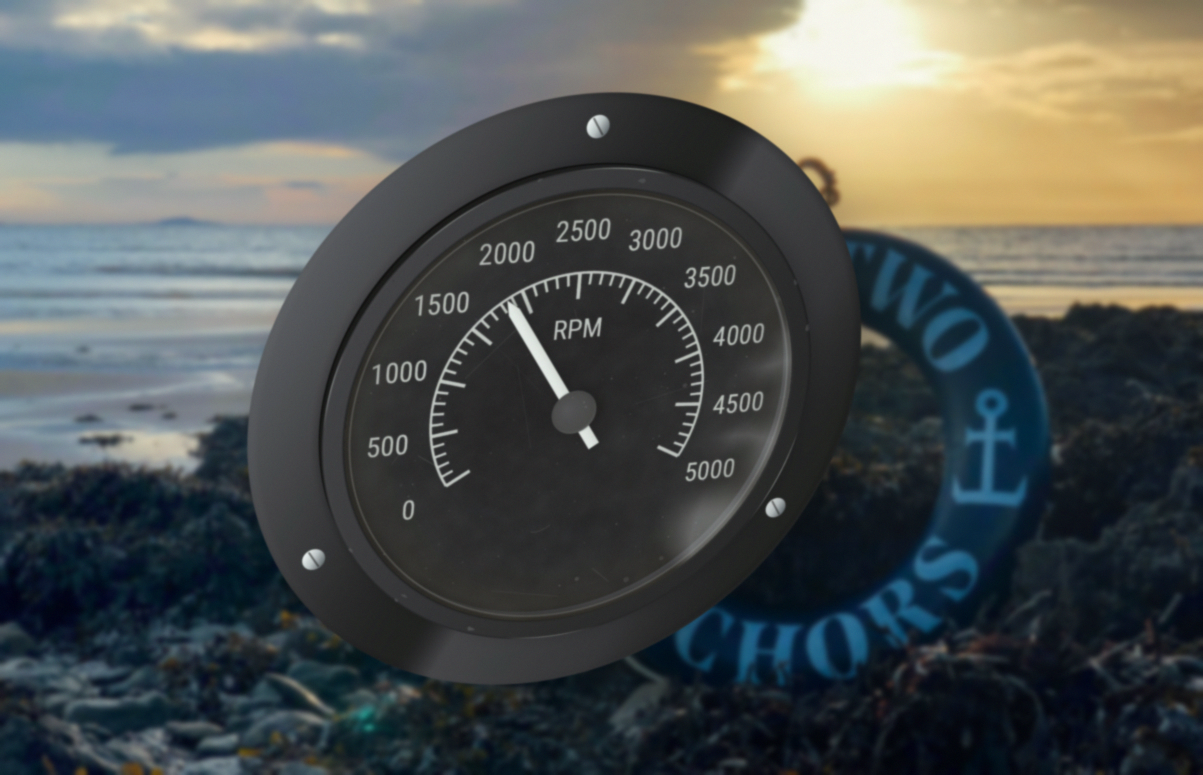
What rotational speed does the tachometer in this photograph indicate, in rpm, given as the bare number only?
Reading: 1850
